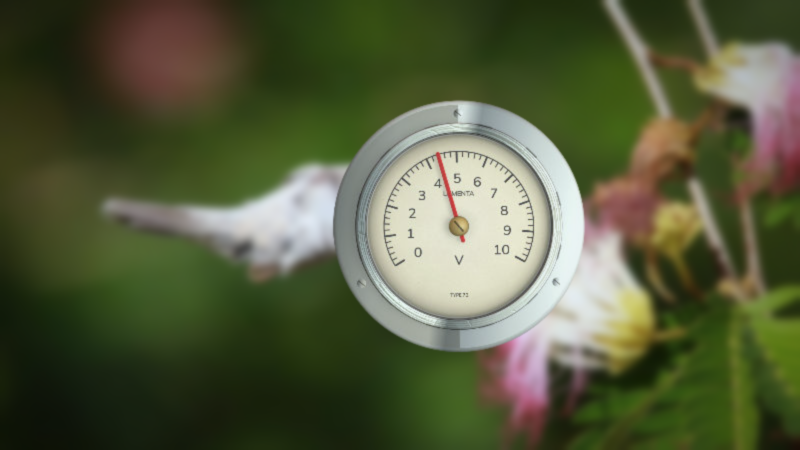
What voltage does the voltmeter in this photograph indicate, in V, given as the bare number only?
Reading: 4.4
